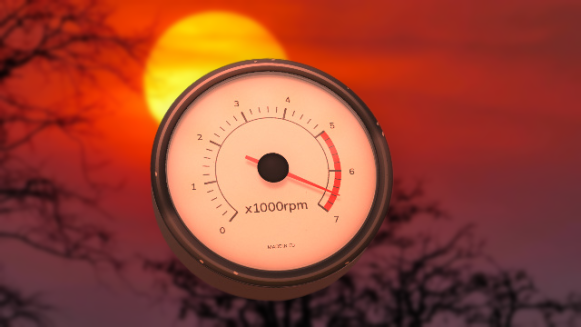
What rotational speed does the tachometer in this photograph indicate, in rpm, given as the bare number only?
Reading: 6600
